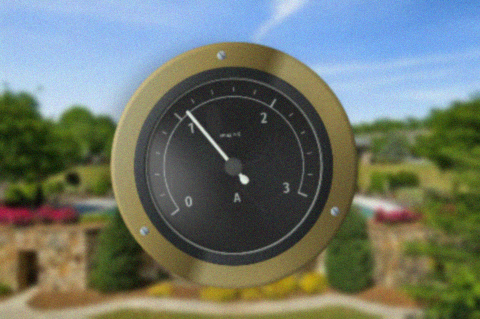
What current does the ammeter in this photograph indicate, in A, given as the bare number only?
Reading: 1.1
